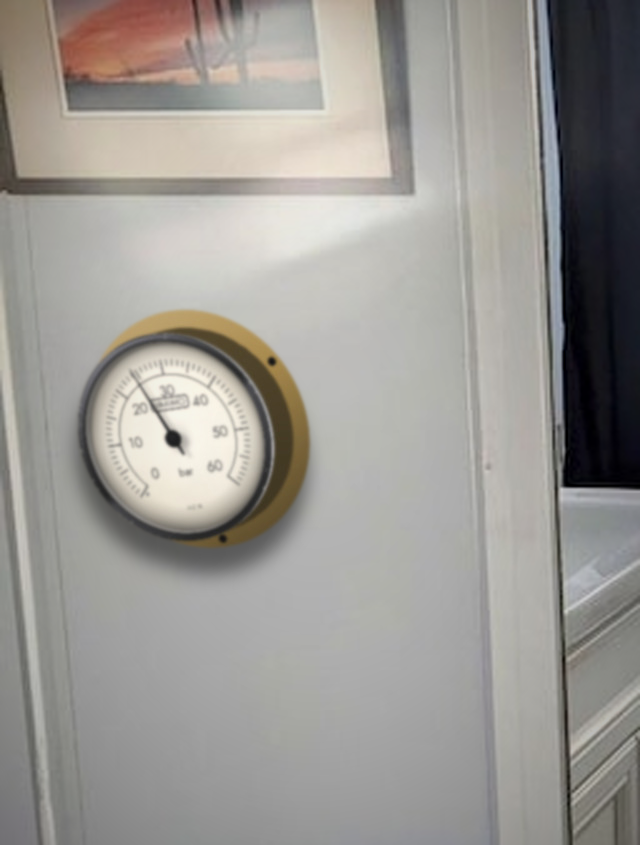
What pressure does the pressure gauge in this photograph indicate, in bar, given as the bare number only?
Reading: 25
